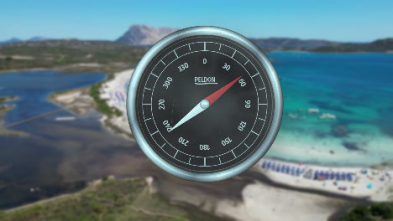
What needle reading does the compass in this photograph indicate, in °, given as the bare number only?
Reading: 52.5
